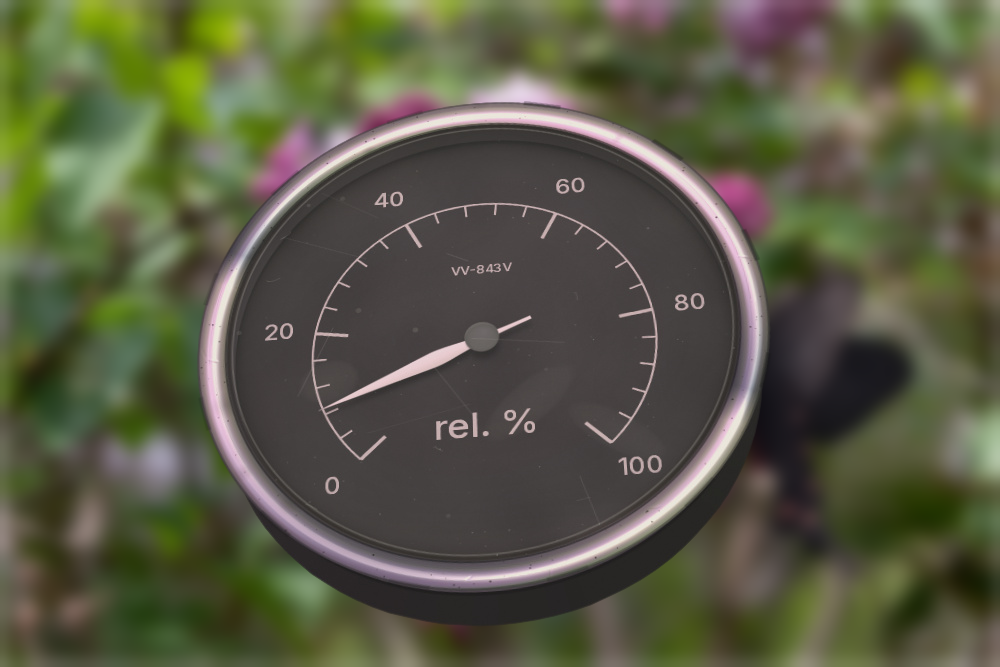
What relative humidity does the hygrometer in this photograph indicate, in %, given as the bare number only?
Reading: 8
